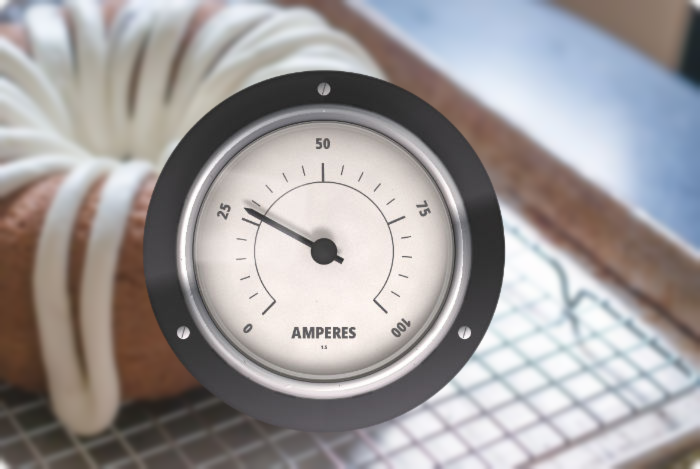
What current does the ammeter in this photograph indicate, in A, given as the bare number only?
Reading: 27.5
